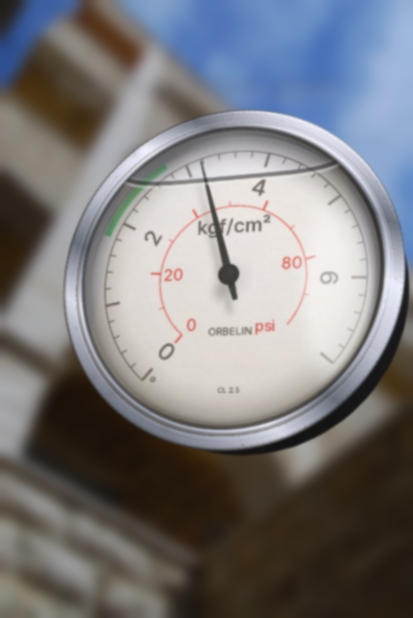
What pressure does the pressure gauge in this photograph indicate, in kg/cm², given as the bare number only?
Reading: 3.2
